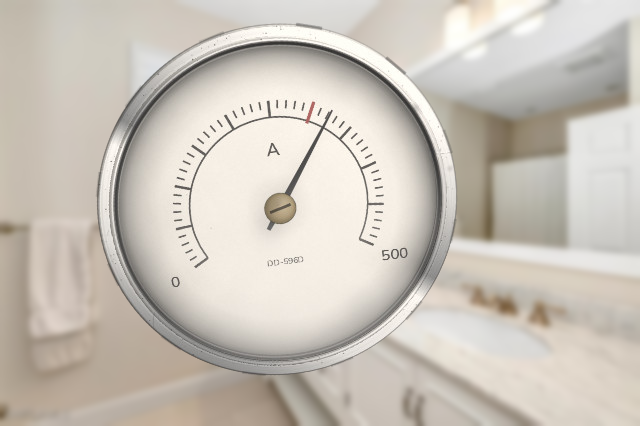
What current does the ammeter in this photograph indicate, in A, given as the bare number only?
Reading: 320
